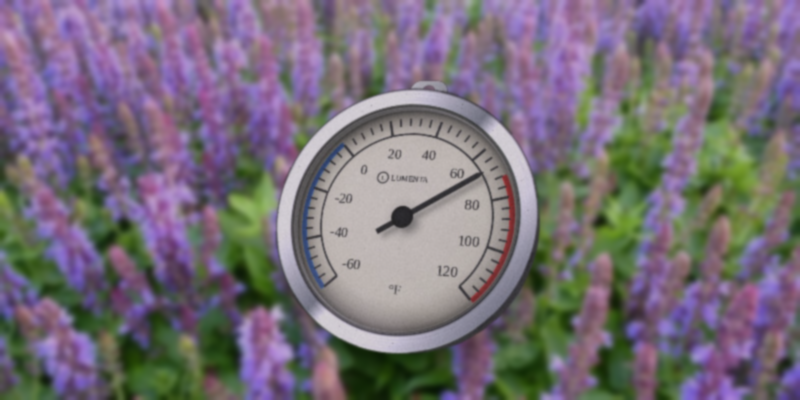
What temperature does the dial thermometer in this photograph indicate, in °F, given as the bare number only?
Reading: 68
